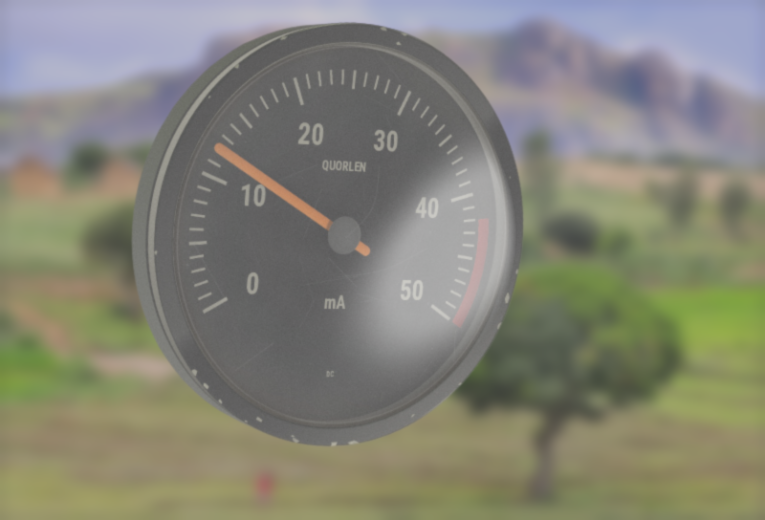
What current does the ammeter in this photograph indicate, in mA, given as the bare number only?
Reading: 12
